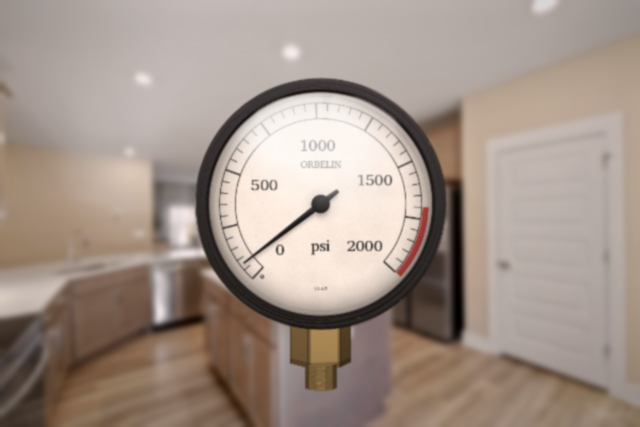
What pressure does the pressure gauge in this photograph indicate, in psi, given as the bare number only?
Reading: 75
